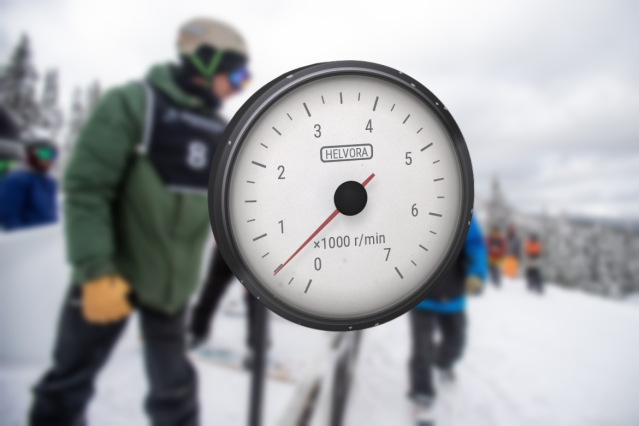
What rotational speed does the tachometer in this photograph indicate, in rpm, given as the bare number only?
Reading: 500
